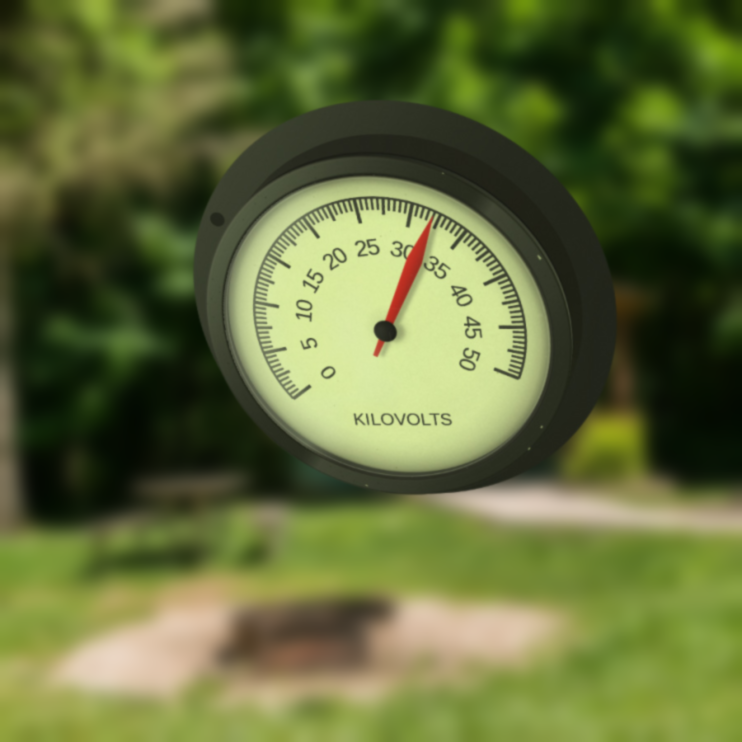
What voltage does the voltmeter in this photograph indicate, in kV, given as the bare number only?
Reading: 32
